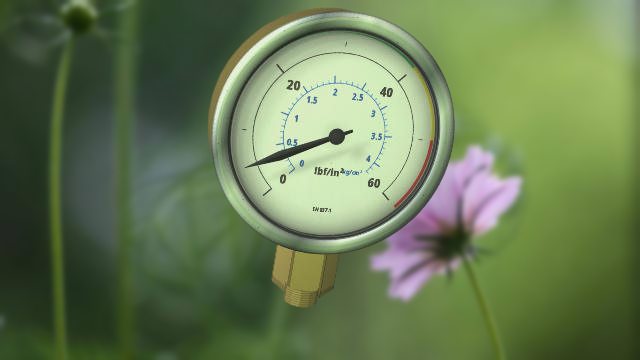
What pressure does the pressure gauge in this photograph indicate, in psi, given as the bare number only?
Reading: 5
